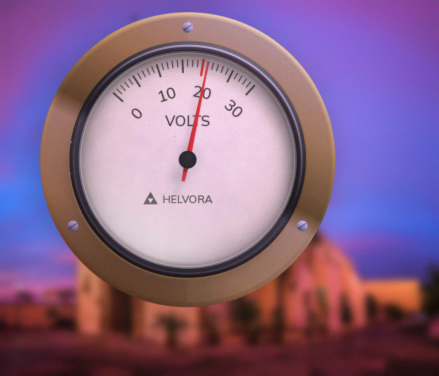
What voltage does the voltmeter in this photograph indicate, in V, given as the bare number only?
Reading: 20
